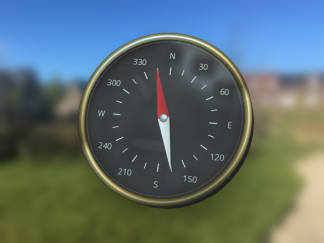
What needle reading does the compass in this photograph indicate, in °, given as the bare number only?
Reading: 345
